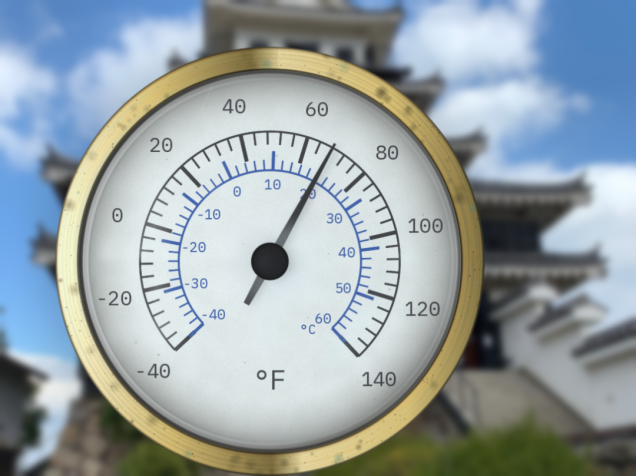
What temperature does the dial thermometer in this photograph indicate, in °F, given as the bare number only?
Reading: 68
